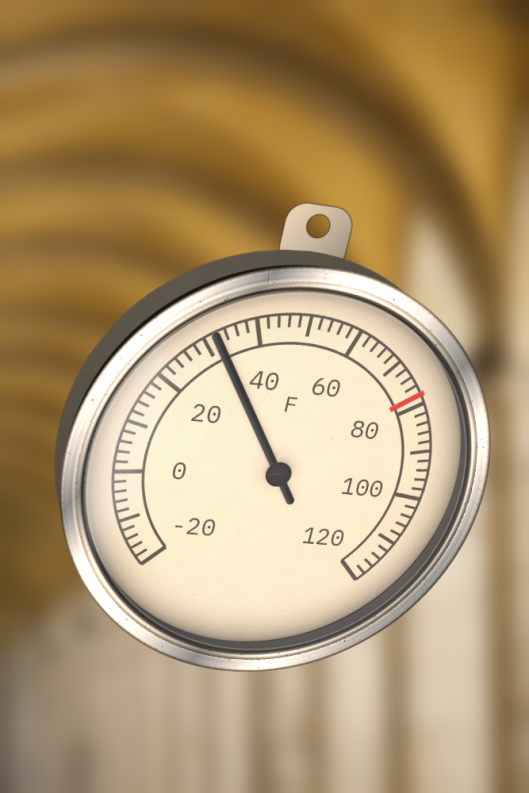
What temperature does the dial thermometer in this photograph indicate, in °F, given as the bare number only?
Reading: 32
